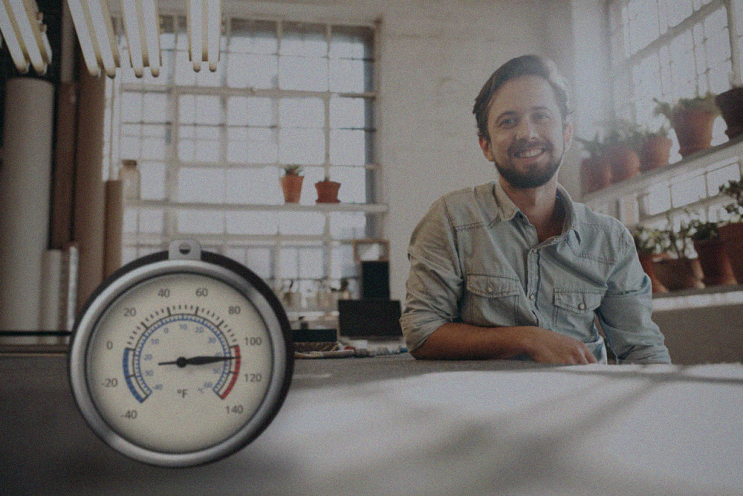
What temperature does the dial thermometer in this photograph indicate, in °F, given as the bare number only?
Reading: 108
